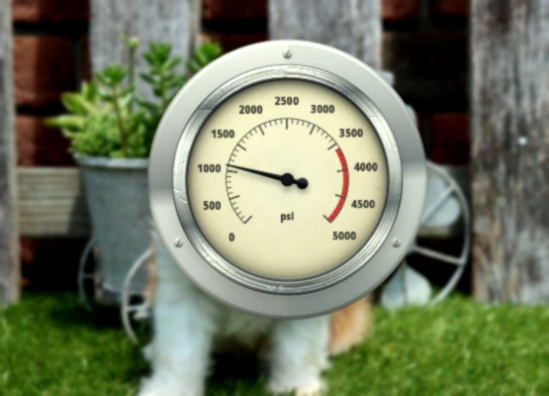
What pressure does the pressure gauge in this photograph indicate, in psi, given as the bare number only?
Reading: 1100
